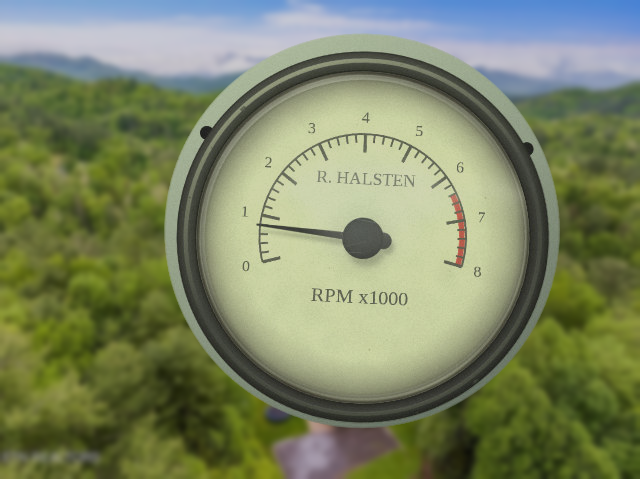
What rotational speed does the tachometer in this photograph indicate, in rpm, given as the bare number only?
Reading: 800
